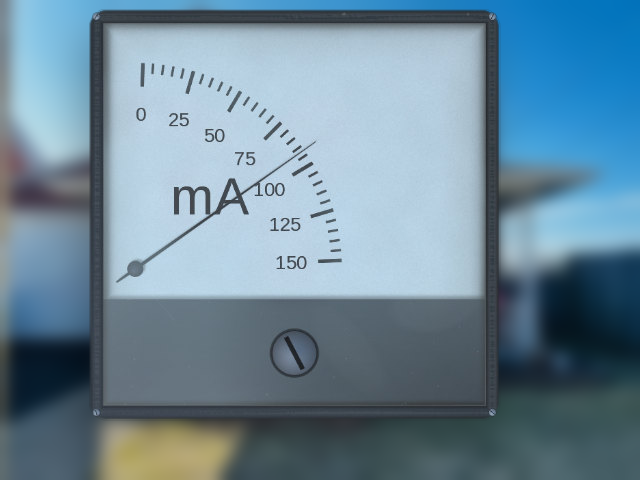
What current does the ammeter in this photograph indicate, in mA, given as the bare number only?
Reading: 92.5
